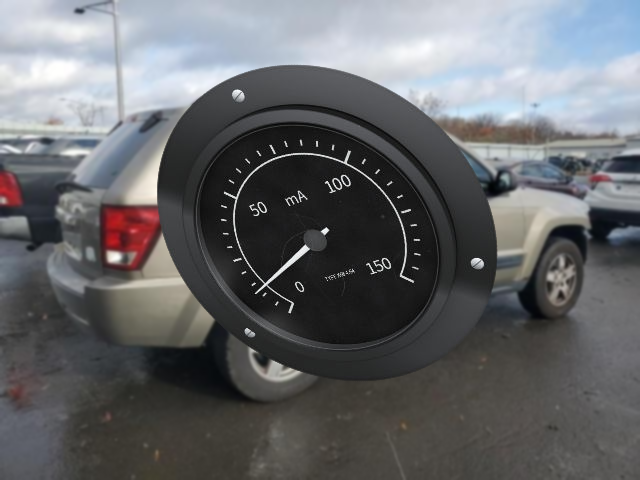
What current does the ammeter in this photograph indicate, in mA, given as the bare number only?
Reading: 12.5
